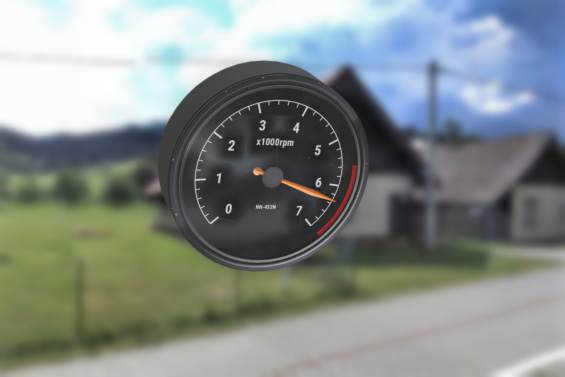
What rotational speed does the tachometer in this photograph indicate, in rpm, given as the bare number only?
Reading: 6300
